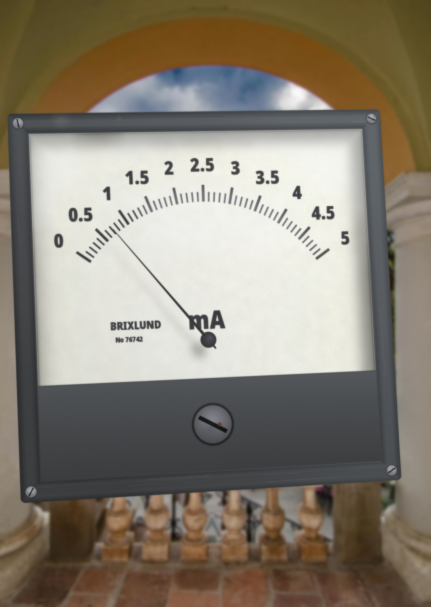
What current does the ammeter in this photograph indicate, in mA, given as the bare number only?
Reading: 0.7
